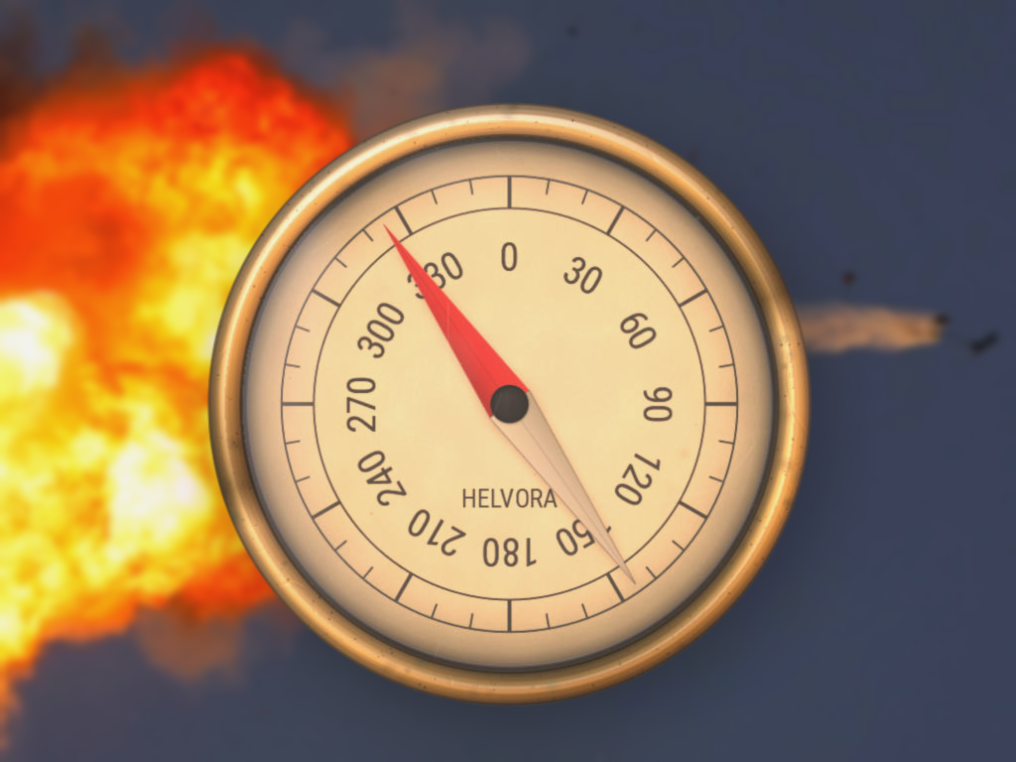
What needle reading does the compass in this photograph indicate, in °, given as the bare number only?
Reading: 325
